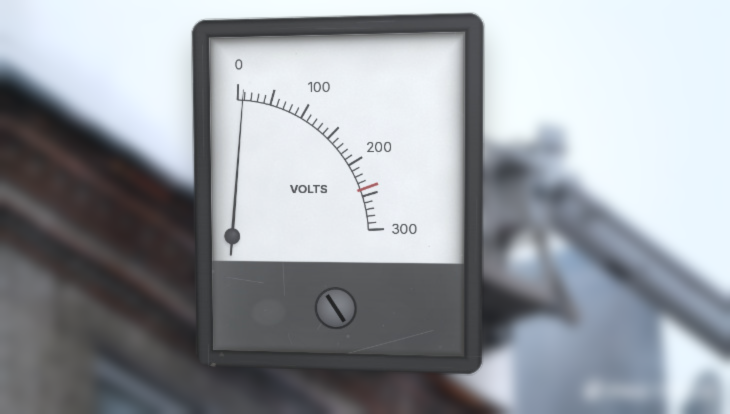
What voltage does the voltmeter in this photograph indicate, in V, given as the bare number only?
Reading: 10
